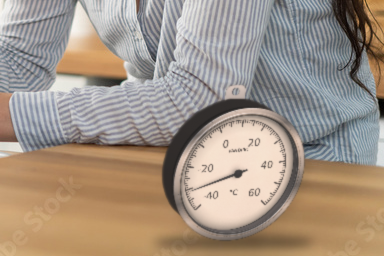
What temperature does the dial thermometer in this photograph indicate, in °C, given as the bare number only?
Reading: -30
